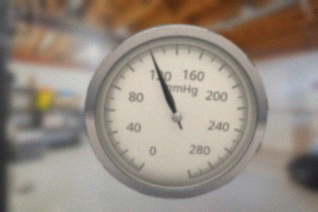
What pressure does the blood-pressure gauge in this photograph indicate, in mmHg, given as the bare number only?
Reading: 120
